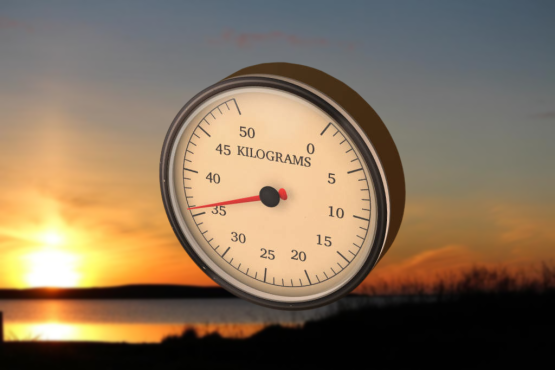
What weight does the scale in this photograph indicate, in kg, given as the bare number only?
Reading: 36
